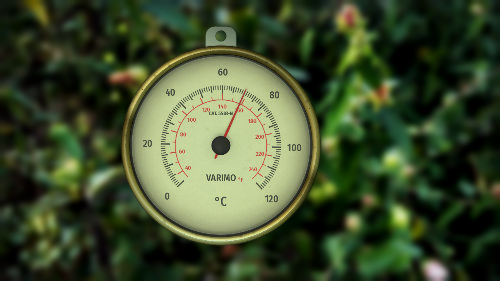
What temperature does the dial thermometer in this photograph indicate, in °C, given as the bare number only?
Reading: 70
